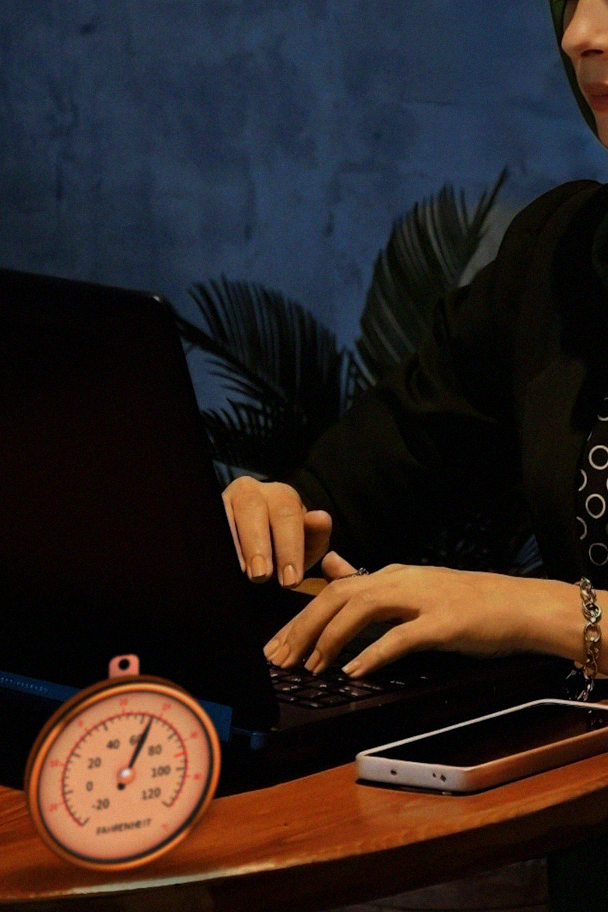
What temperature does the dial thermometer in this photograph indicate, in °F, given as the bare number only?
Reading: 64
